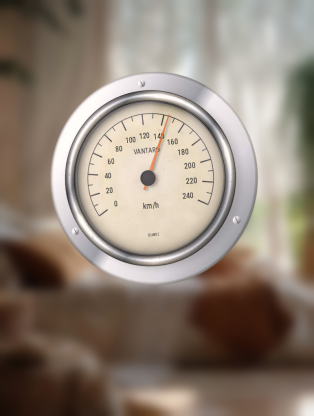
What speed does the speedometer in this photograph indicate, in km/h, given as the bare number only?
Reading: 145
